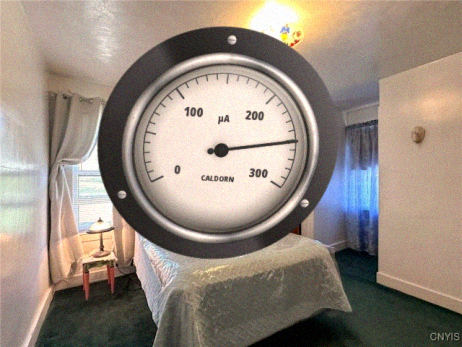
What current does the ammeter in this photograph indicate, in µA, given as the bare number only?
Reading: 250
